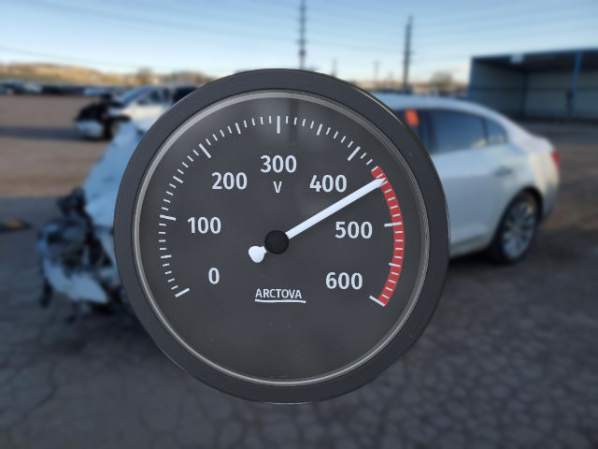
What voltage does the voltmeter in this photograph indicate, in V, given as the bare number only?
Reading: 445
